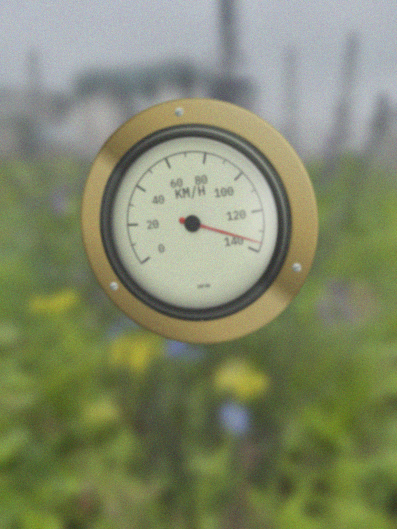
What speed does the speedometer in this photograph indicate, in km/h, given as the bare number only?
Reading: 135
